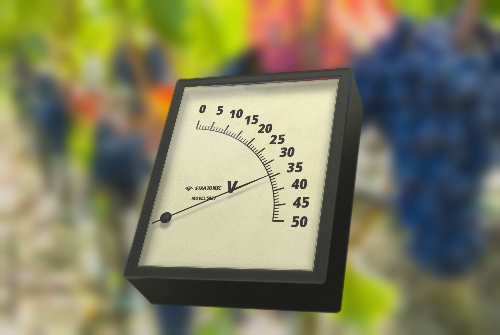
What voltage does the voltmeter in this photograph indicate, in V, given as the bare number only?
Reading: 35
